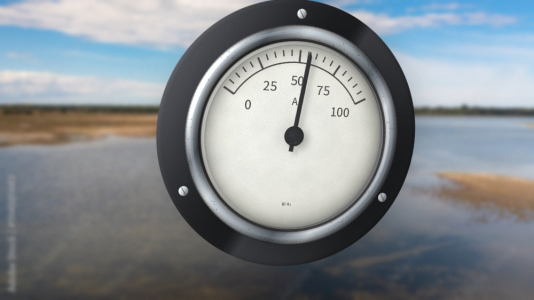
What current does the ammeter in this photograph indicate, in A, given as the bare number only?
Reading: 55
